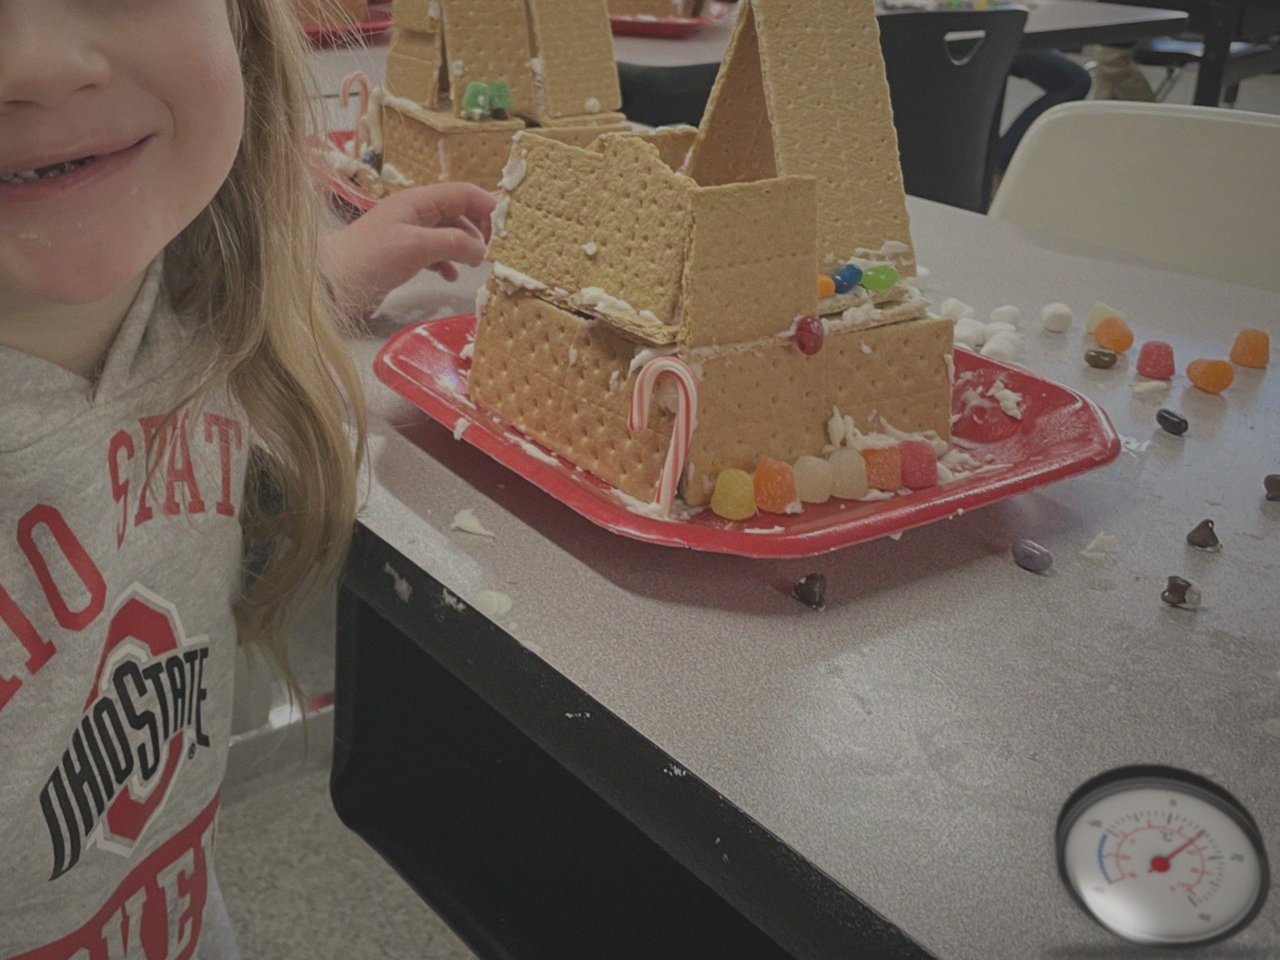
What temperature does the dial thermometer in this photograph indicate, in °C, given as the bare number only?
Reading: 10
